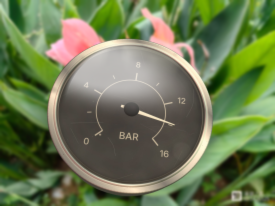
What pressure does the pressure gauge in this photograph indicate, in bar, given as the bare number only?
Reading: 14
